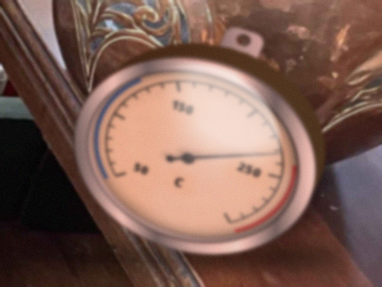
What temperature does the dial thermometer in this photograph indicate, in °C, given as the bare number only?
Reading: 230
